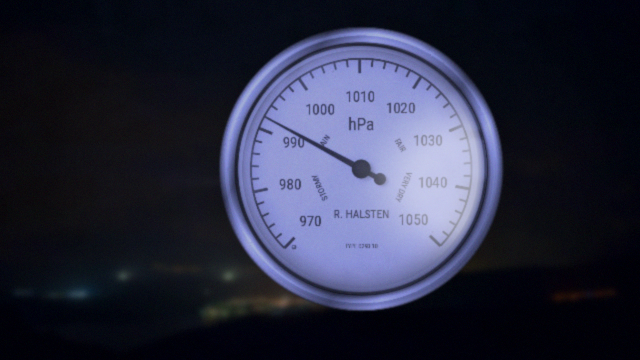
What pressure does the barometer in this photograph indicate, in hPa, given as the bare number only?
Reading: 992
